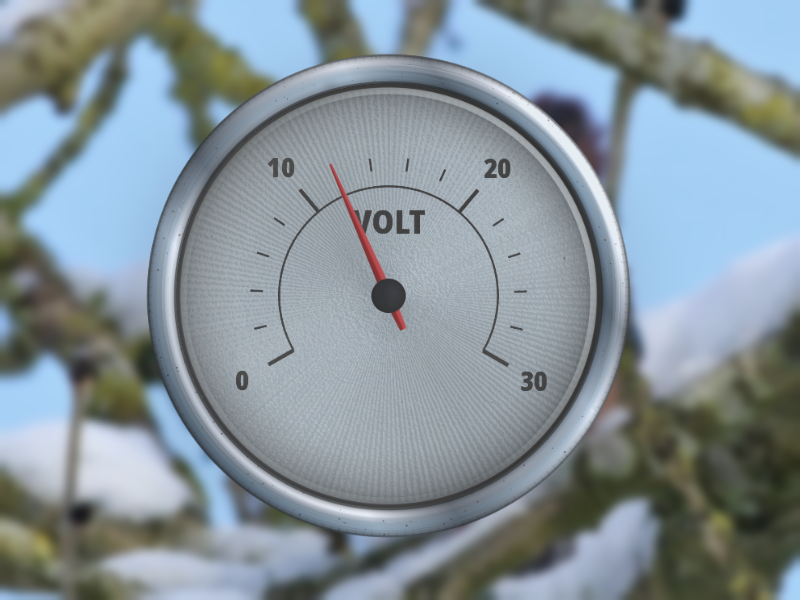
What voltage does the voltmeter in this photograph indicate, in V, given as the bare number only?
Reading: 12
